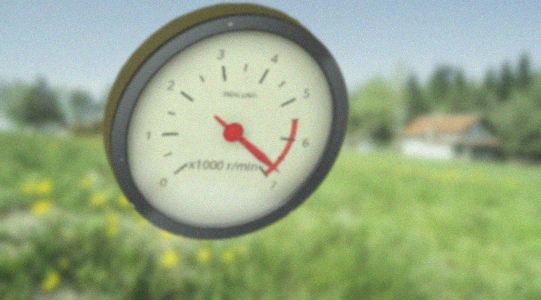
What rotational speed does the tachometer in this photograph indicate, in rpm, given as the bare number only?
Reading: 6750
